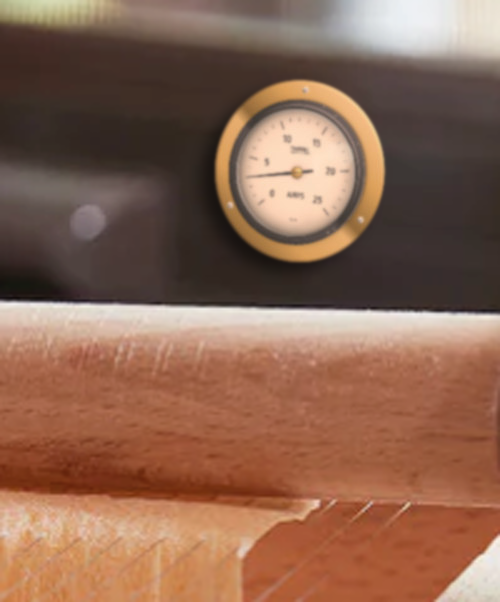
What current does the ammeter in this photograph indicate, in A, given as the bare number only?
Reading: 3
